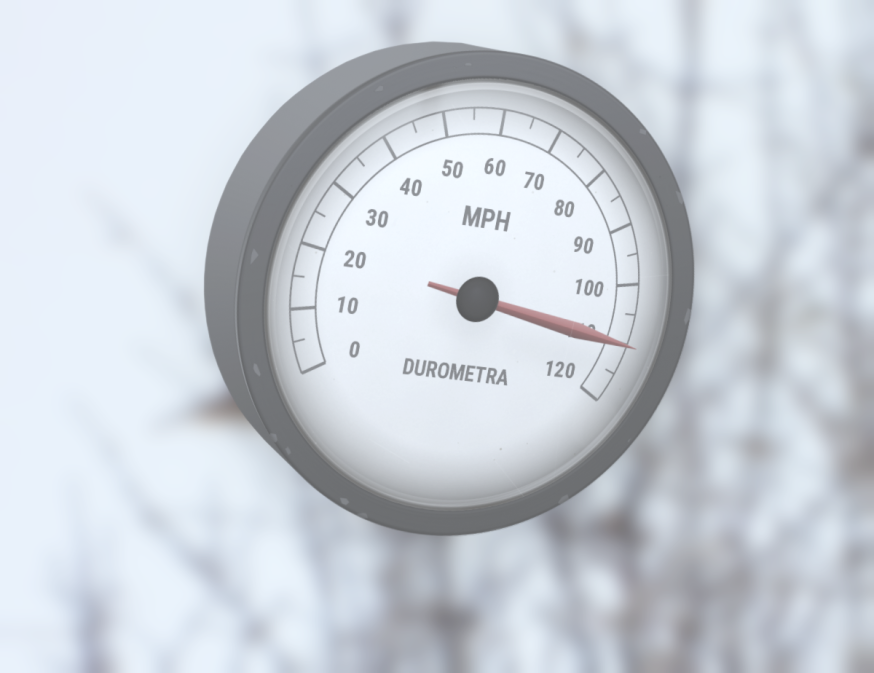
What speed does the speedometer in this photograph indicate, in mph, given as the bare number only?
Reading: 110
